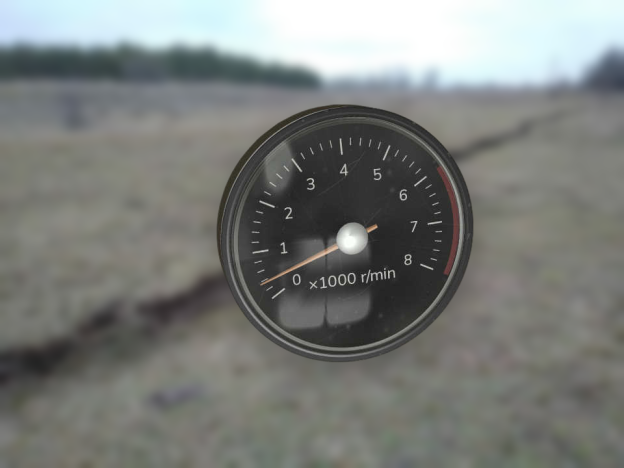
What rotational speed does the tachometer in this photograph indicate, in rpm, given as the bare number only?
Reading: 400
